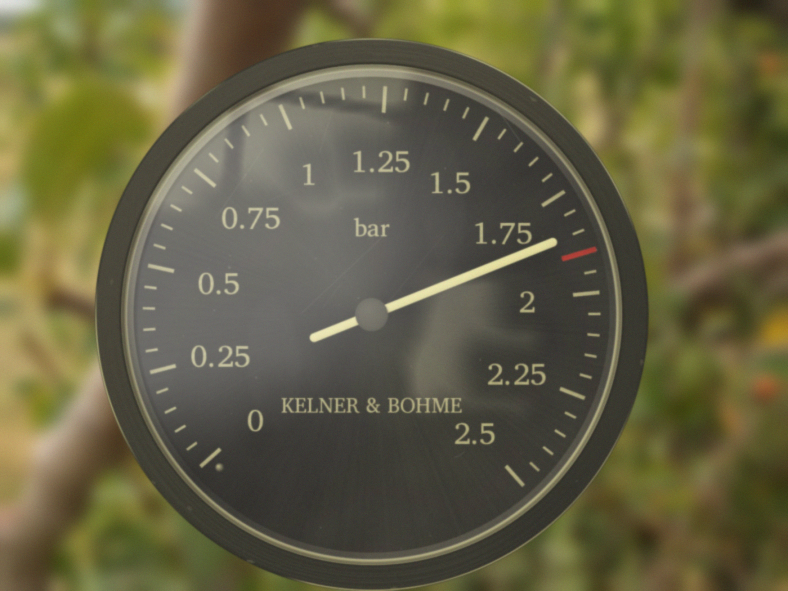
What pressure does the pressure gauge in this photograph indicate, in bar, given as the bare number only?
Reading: 1.85
